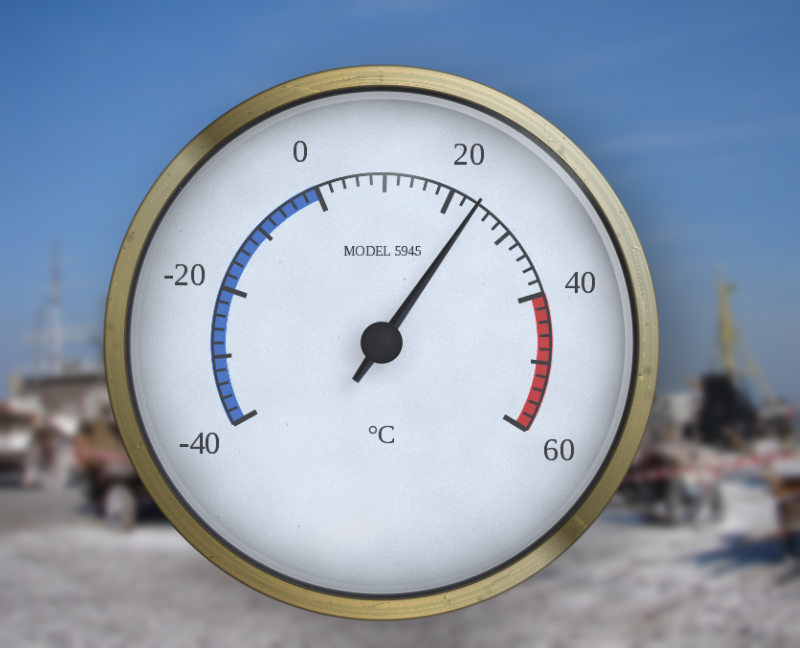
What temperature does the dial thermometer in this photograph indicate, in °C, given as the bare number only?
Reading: 24
